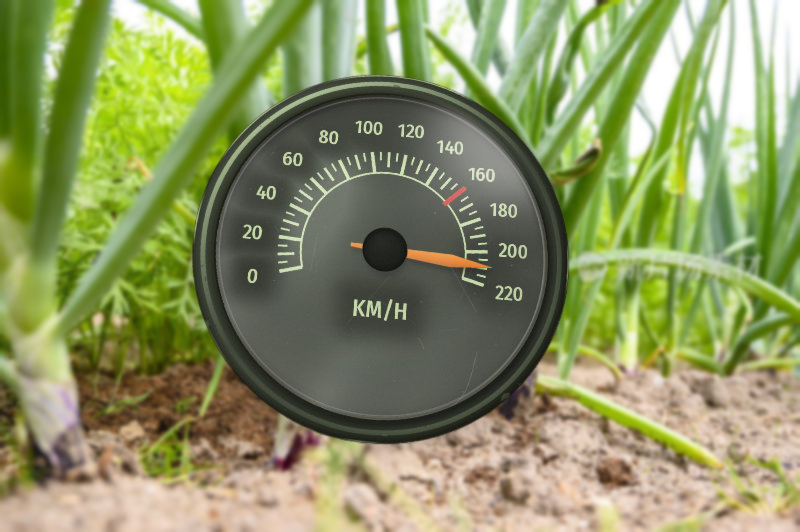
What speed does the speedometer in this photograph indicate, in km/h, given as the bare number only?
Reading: 210
